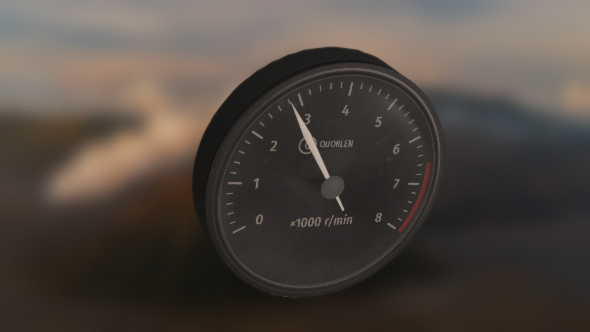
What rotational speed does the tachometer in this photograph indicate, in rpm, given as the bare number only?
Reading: 2800
